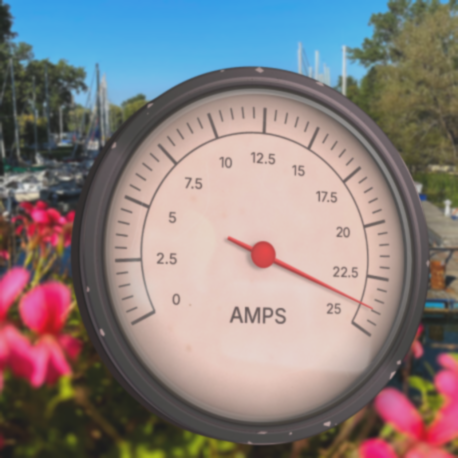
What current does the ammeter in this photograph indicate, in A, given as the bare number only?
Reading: 24
